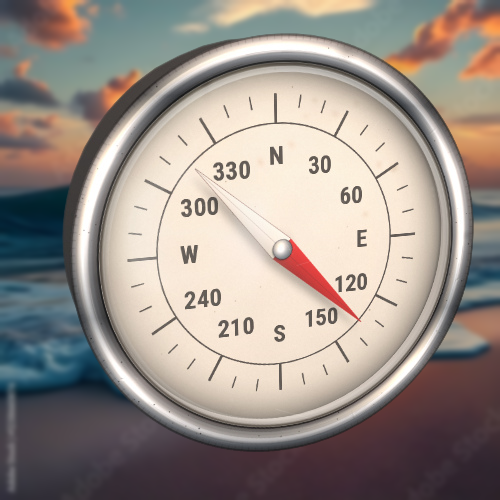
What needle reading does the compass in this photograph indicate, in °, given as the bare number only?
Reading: 135
